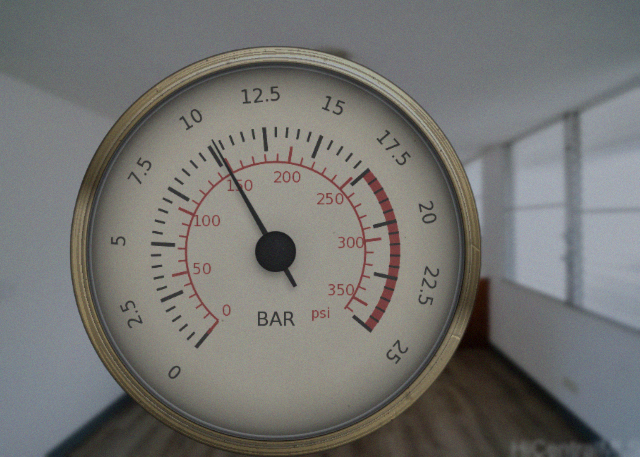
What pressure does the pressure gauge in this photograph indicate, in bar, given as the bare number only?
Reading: 10.25
